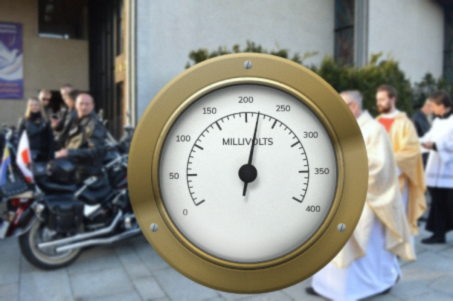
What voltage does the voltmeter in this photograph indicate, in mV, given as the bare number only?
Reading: 220
